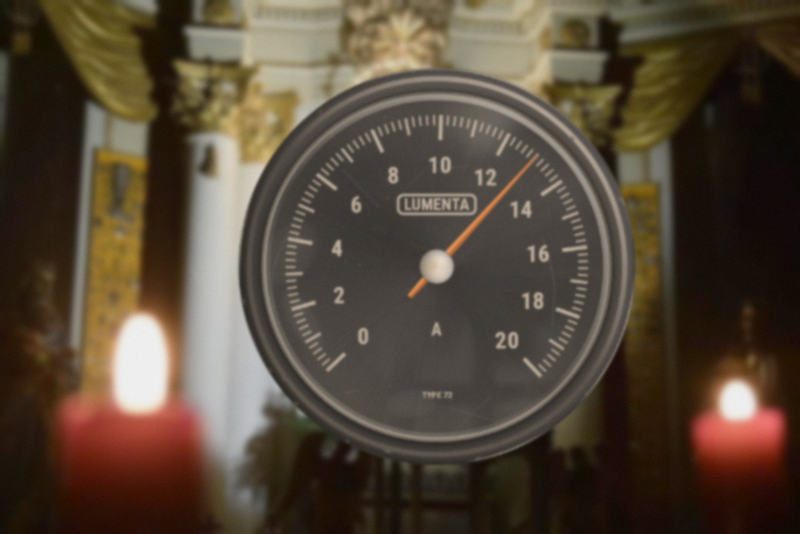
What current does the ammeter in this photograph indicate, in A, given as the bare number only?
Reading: 13
